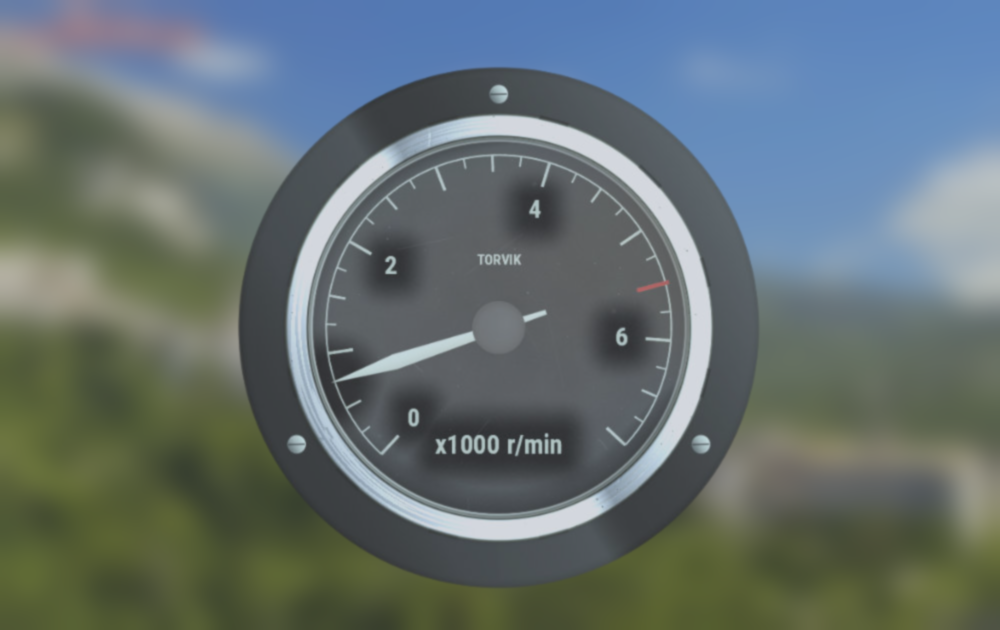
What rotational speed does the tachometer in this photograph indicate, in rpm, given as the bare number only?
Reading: 750
